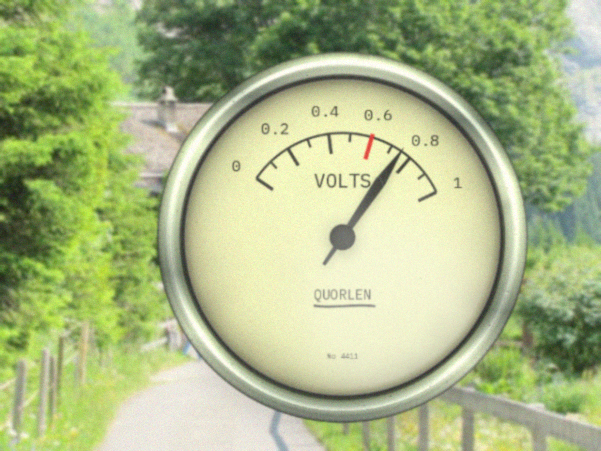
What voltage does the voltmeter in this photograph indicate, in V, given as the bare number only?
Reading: 0.75
